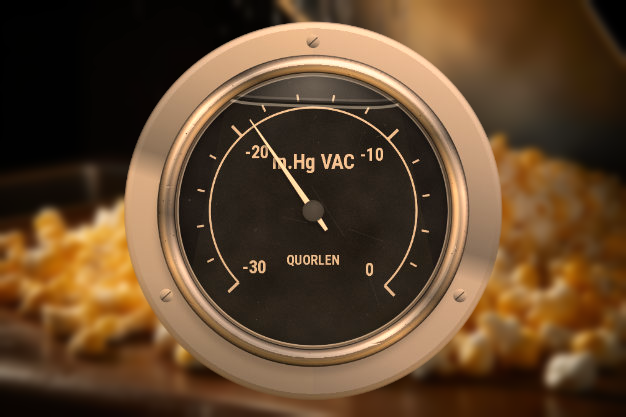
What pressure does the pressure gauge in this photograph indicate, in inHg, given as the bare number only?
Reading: -19
